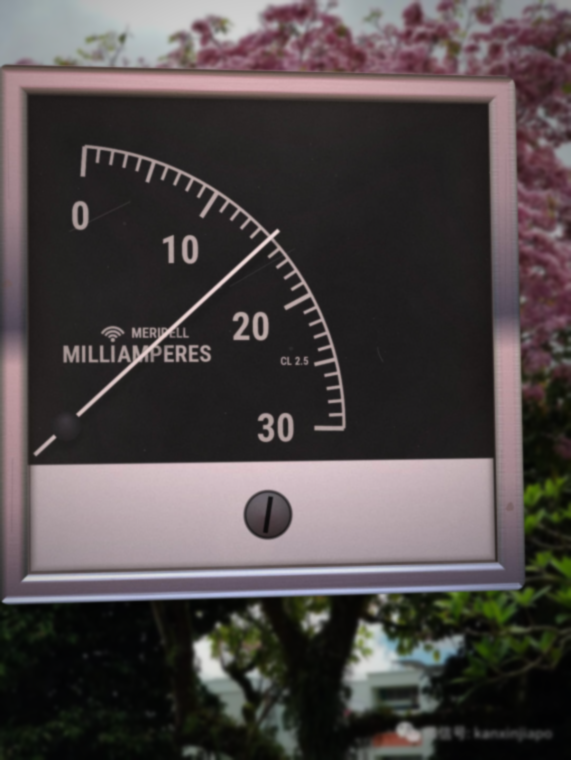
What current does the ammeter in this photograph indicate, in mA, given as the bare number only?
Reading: 15
